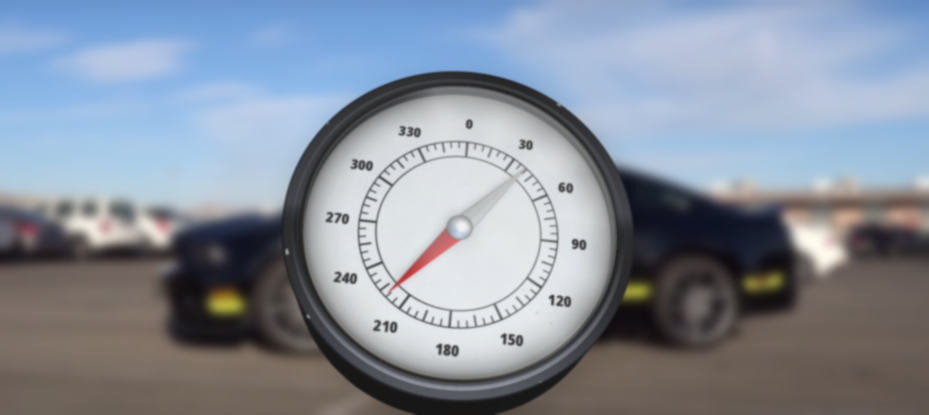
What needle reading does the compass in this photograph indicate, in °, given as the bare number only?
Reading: 220
